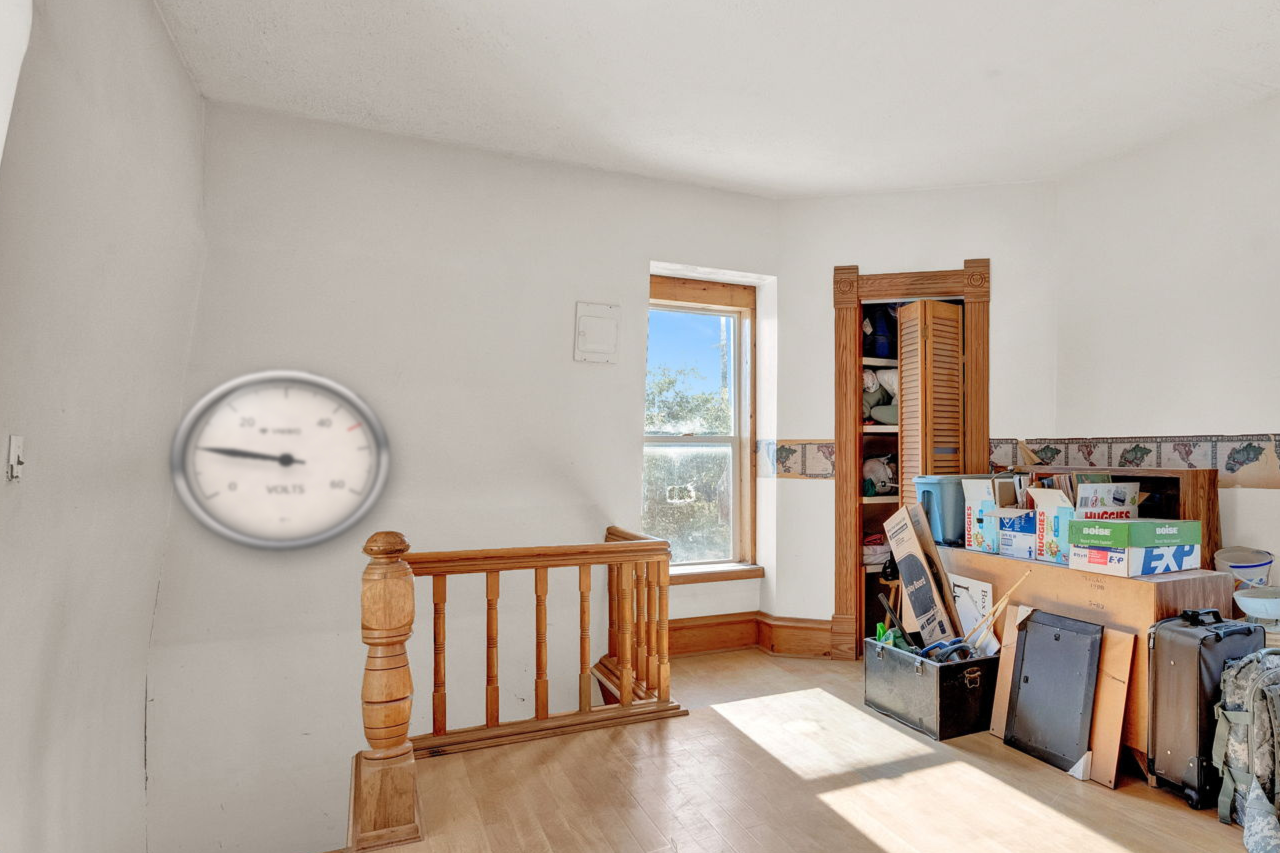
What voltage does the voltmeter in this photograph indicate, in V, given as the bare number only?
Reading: 10
